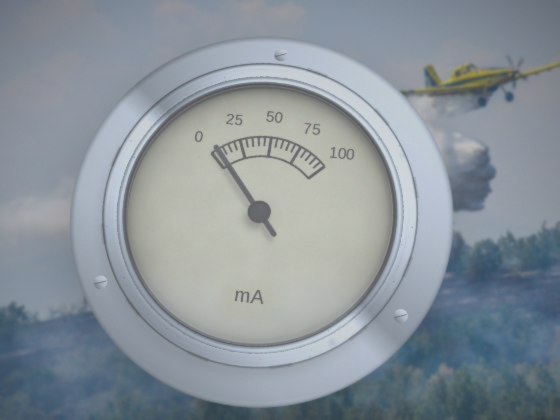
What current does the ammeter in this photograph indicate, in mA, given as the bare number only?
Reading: 5
